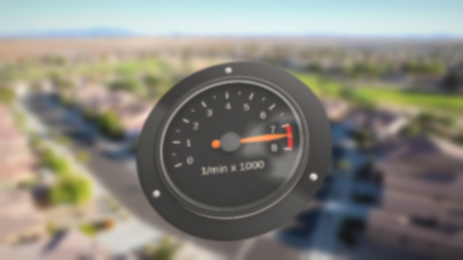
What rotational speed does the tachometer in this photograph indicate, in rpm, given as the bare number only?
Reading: 7500
